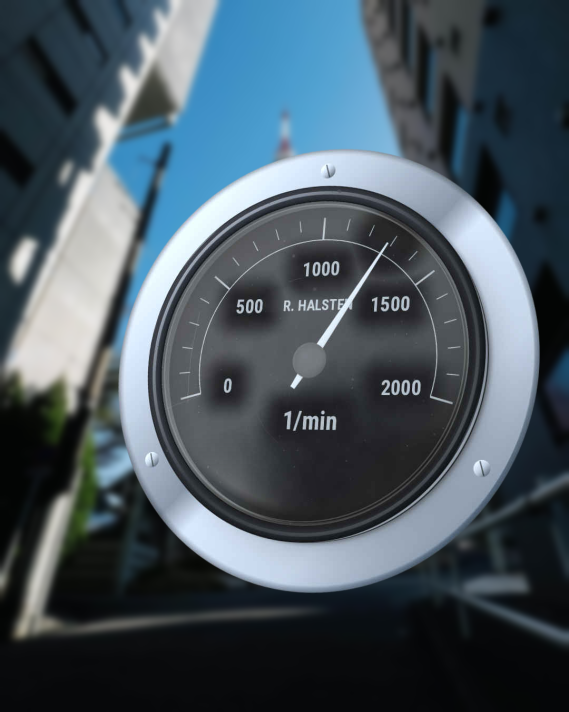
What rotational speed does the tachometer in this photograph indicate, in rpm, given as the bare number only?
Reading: 1300
